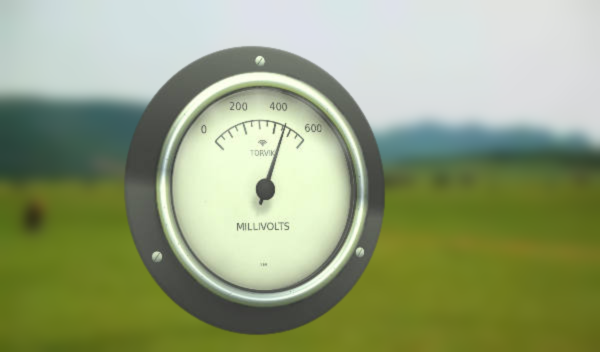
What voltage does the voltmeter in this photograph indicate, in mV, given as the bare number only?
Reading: 450
